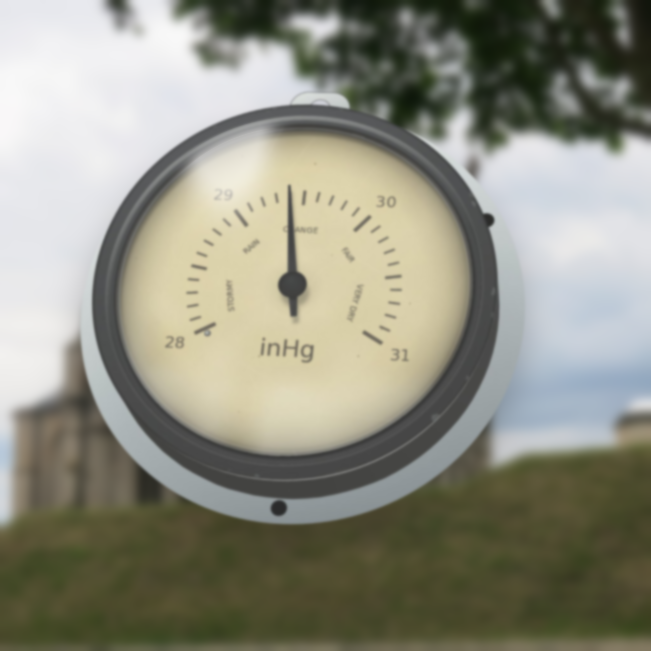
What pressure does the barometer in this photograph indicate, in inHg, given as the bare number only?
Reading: 29.4
